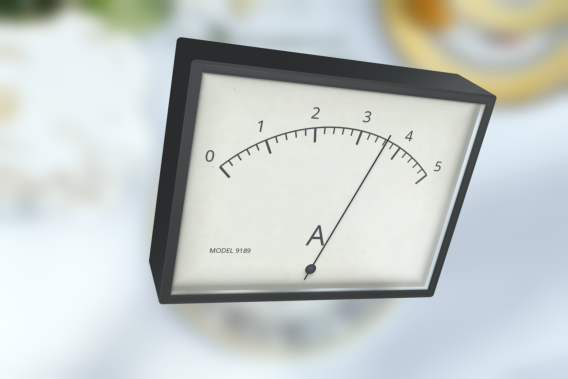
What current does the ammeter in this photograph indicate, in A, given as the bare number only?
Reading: 3.6
